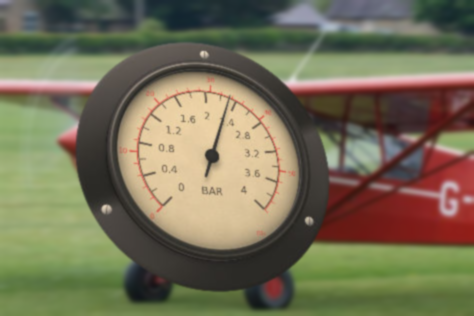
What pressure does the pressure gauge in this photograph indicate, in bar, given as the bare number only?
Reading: 2.3
